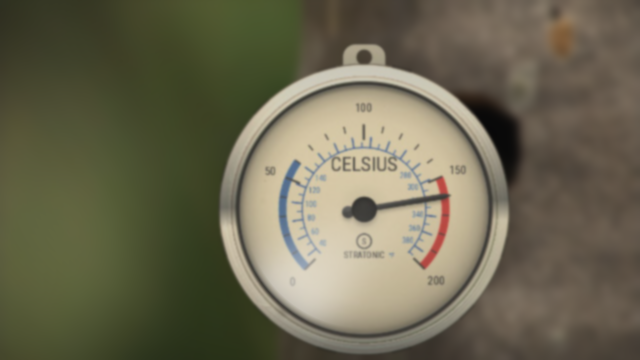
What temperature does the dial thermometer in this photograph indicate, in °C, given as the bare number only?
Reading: 160
